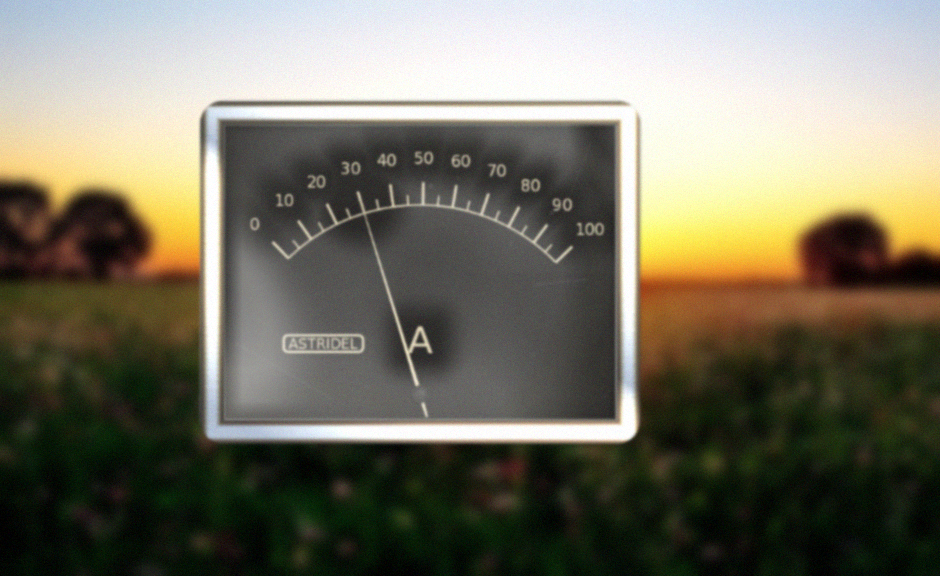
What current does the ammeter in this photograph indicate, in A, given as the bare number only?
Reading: 30
